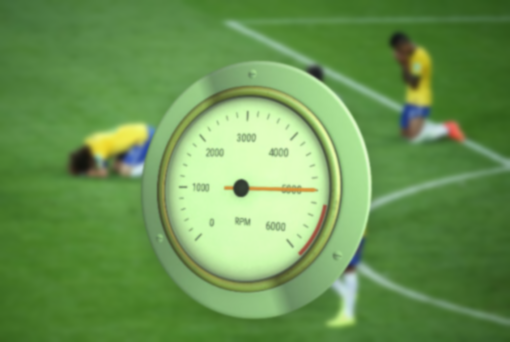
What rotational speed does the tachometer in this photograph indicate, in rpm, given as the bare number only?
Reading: 5000
